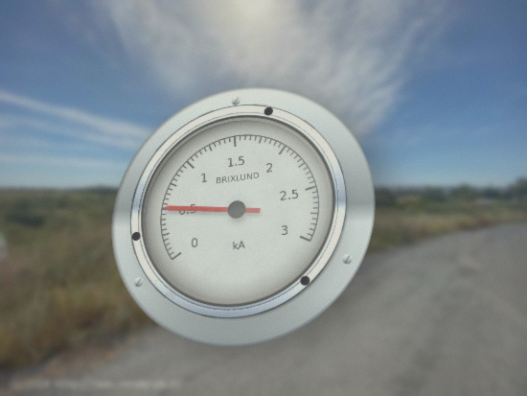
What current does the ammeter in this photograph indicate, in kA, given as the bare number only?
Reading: 0.5
